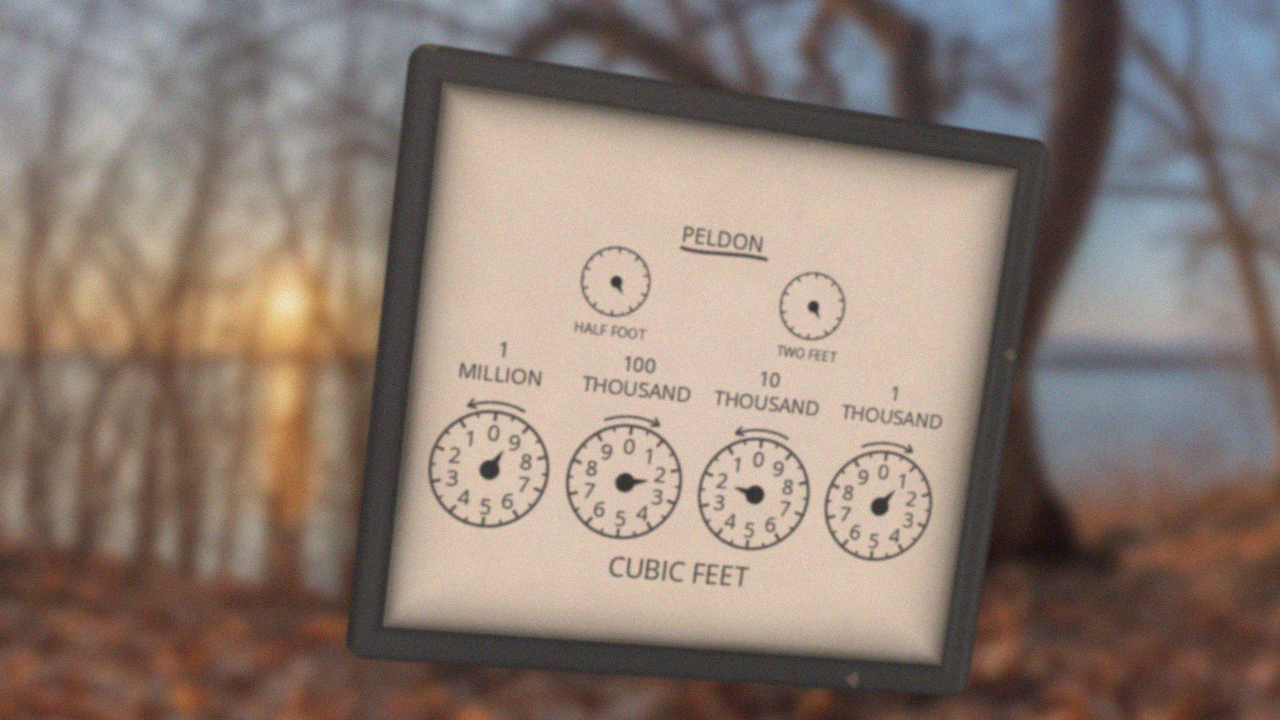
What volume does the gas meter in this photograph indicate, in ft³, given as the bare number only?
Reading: 922100
